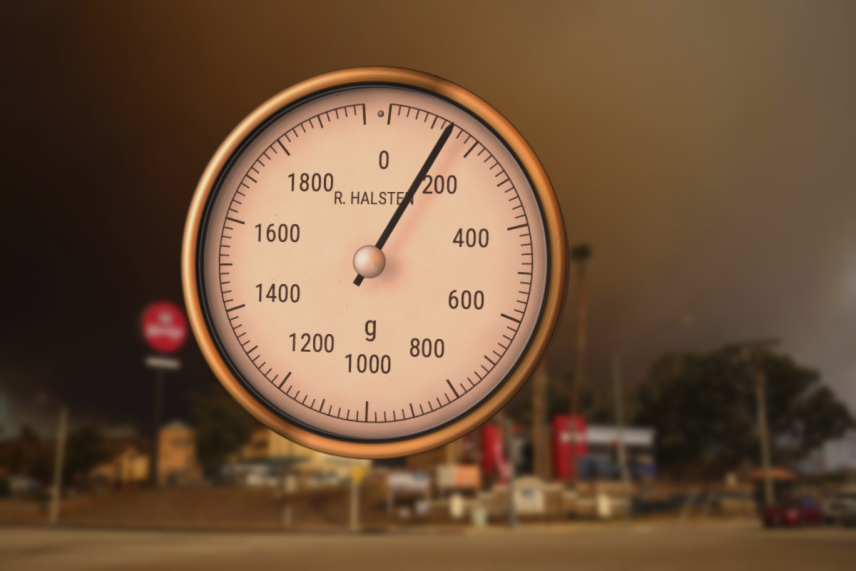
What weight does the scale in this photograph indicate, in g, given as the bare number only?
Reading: 140
